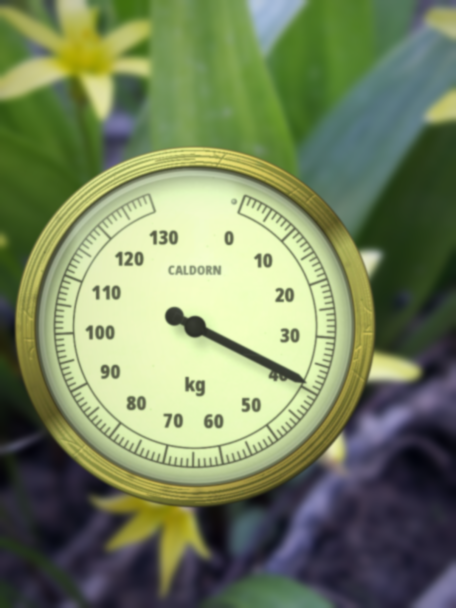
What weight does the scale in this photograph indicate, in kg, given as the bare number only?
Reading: 39
